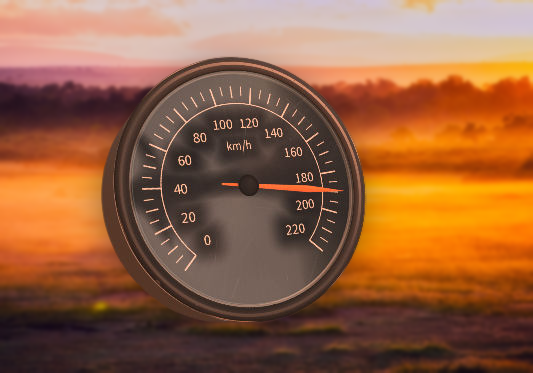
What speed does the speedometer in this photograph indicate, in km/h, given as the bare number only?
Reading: 190
